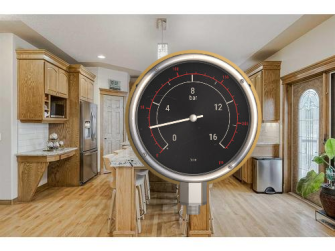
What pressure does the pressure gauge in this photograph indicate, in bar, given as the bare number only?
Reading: 2
